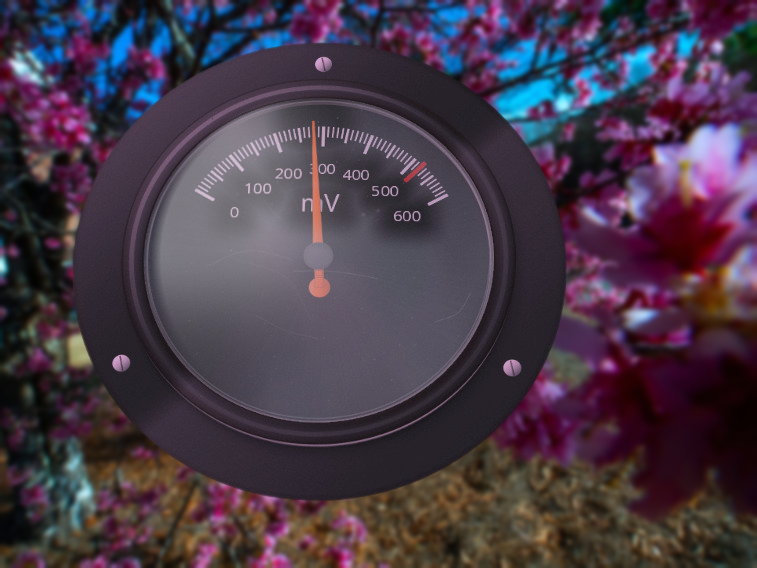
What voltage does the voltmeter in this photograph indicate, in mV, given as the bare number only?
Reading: 280
